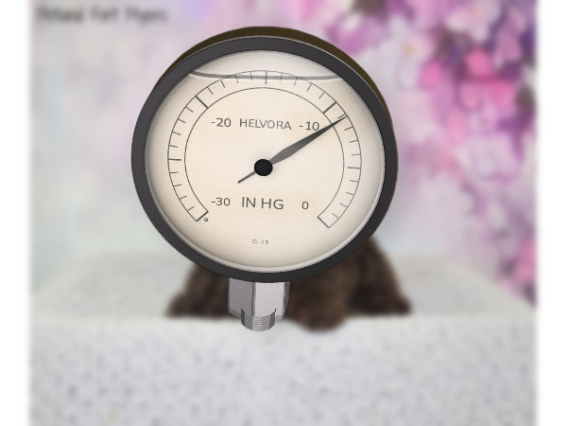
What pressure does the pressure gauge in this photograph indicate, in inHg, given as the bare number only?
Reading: -9
